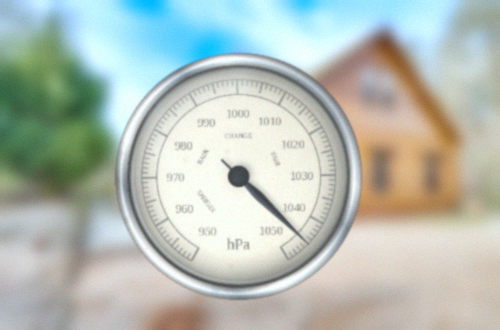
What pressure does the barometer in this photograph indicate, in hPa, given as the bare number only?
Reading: 1045
